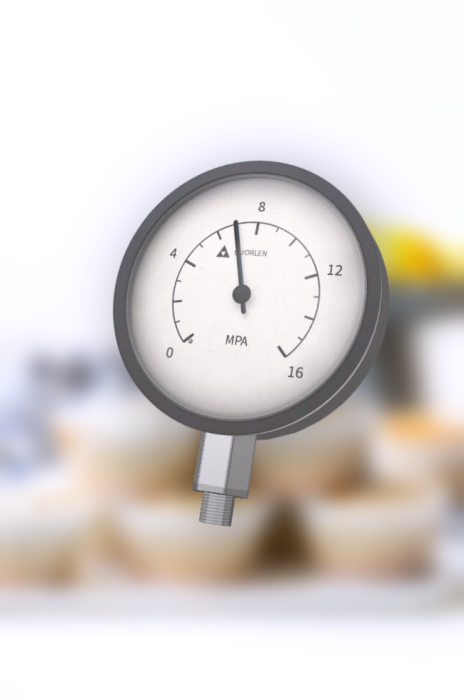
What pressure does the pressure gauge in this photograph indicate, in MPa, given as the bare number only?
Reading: 7
